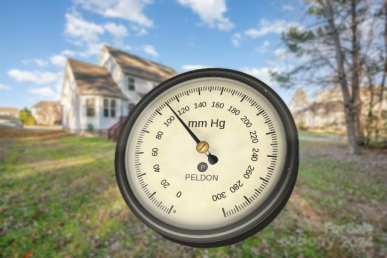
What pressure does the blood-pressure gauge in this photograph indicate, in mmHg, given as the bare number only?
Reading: 110
